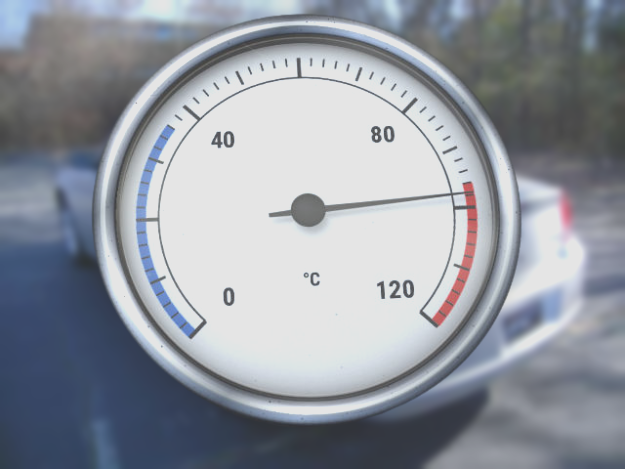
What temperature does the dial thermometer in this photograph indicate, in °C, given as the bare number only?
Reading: 98
